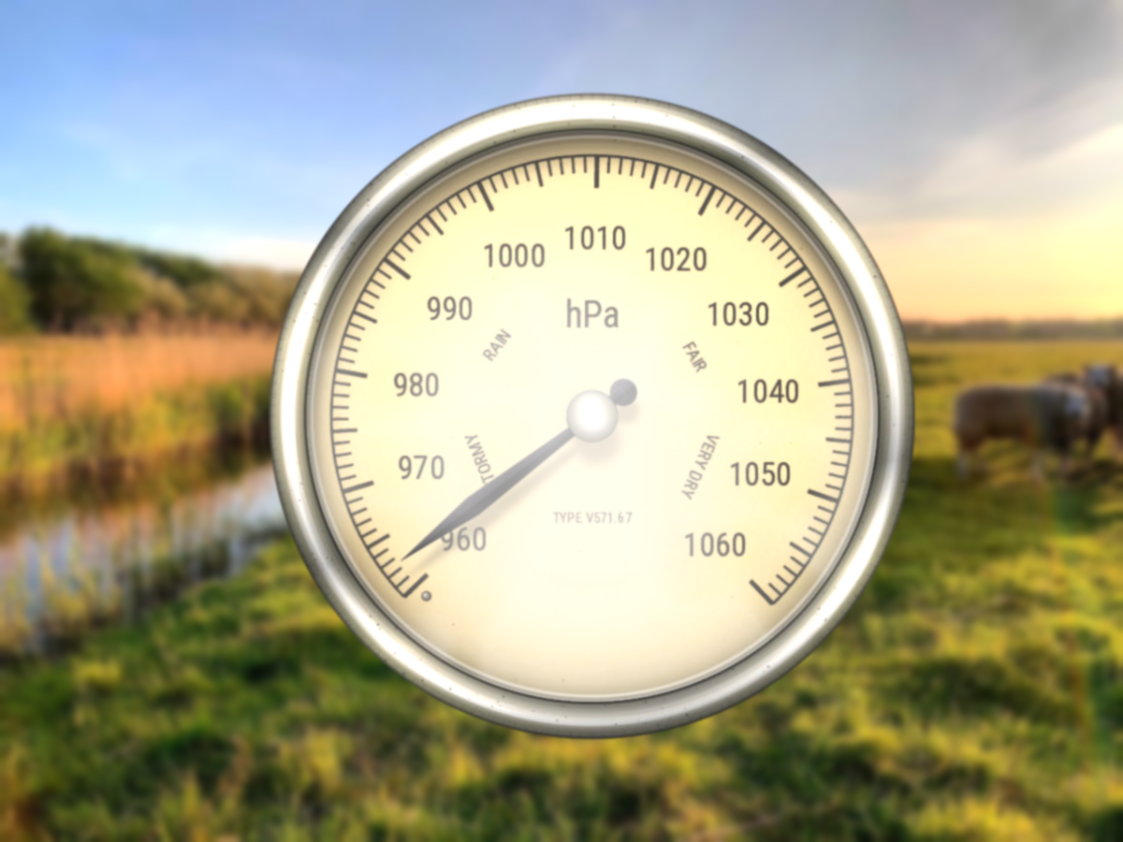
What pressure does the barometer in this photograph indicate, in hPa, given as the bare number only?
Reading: 962.5
